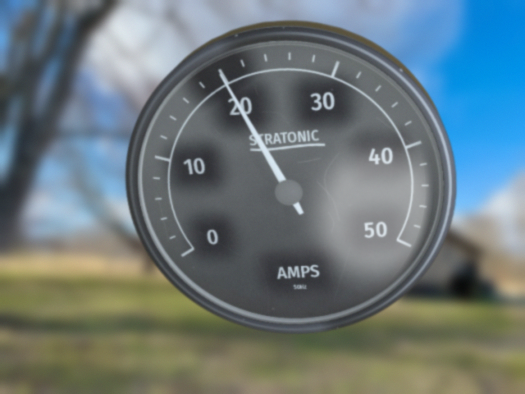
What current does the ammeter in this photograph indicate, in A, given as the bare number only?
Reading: 20
